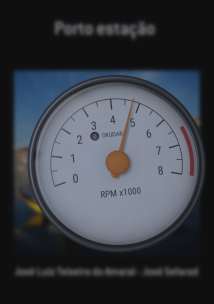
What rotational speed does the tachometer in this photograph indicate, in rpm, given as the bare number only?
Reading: 4750
